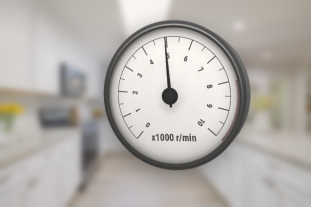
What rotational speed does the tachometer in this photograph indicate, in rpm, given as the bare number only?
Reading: 5000
